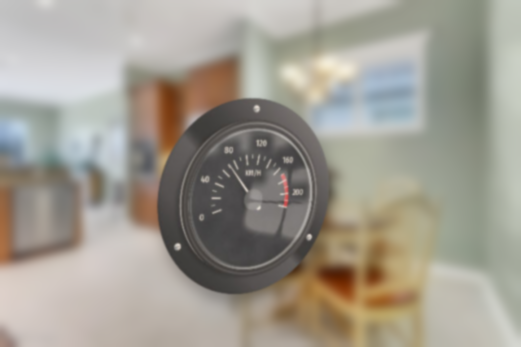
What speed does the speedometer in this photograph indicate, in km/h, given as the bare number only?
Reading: 70
